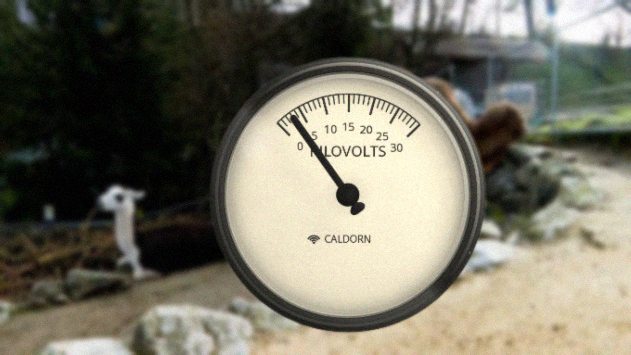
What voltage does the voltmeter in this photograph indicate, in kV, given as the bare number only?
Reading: 3
